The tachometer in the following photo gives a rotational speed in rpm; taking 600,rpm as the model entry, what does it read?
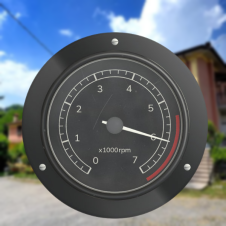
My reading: 6000,rpm
